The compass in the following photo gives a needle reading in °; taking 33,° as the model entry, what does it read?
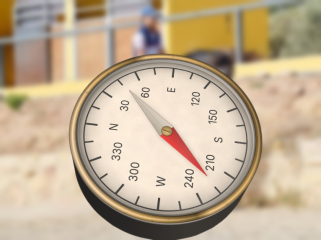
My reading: 225,°
